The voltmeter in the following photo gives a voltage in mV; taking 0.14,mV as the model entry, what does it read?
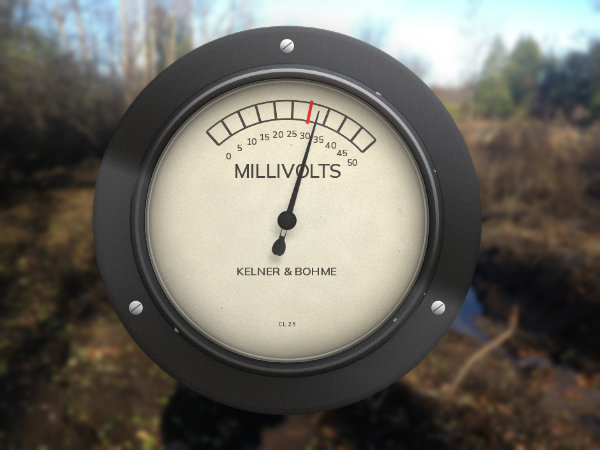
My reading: 32.5,mV
